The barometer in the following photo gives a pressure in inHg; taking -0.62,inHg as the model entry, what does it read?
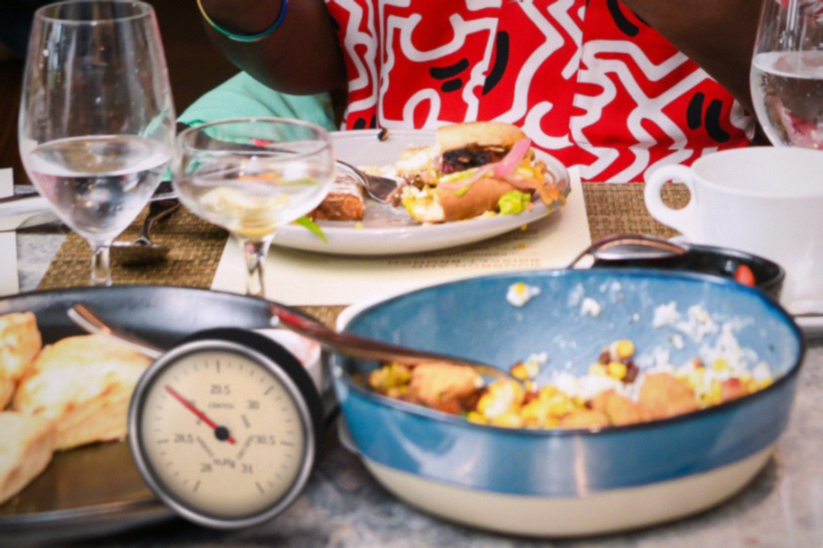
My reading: 29,inHg
